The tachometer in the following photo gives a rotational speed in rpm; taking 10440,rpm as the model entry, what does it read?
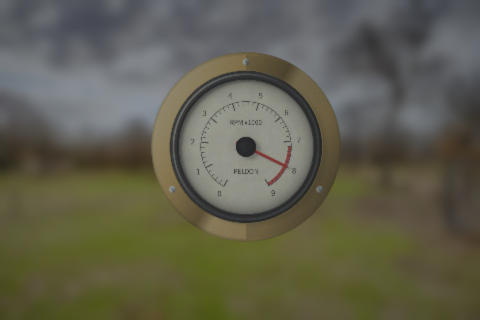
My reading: 8000,rpm
